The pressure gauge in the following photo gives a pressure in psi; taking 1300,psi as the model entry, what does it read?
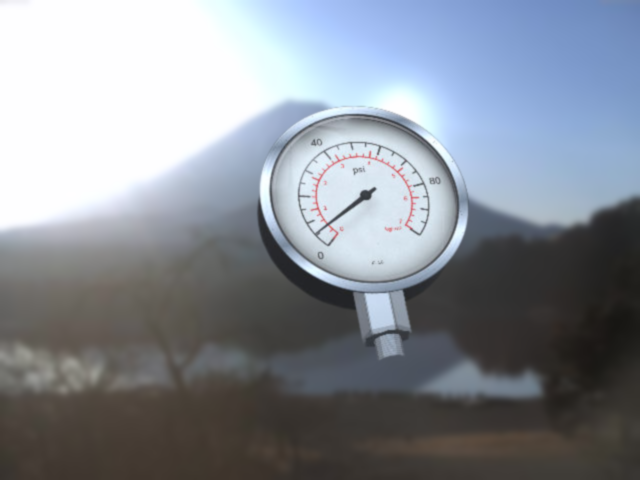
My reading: 5,psi
